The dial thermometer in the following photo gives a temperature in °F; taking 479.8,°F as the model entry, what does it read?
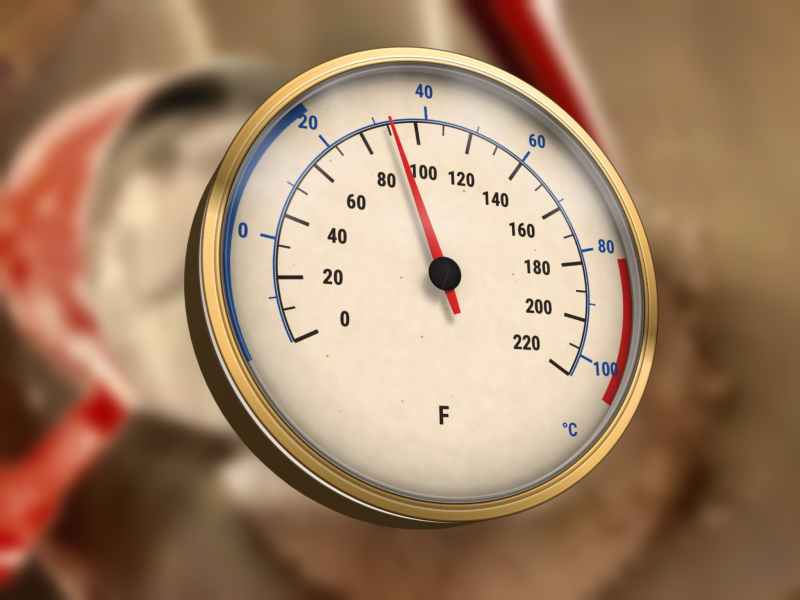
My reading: 90,°F
